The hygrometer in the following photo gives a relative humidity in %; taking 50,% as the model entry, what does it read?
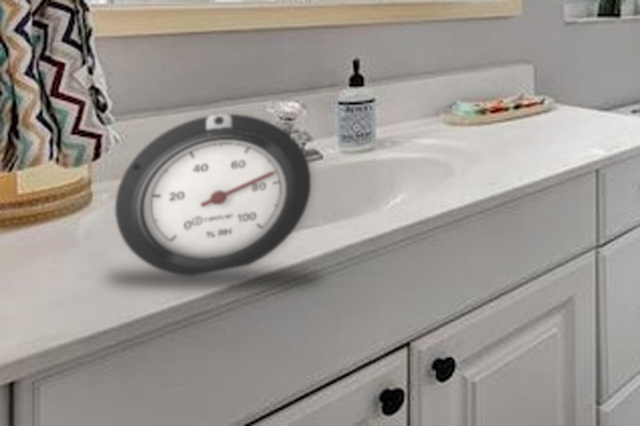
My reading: 75,%
